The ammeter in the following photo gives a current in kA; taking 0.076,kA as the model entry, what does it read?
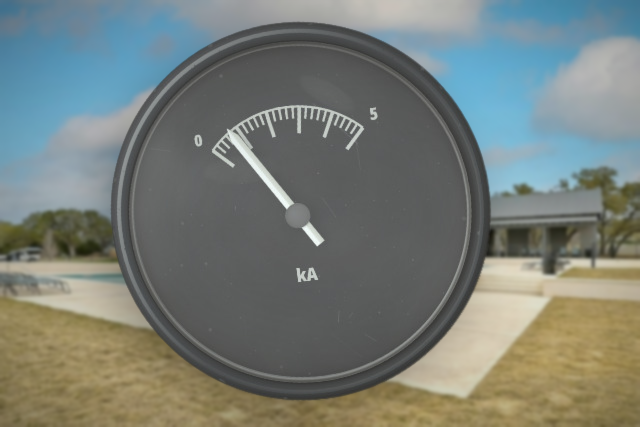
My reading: 0.8,kA
